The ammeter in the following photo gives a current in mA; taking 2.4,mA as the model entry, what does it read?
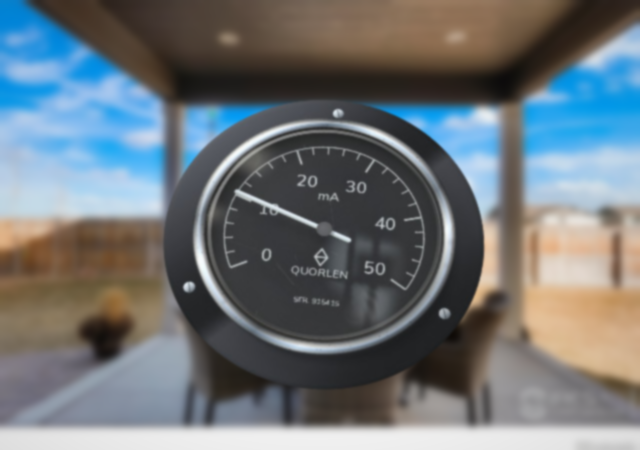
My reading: 10,mA
